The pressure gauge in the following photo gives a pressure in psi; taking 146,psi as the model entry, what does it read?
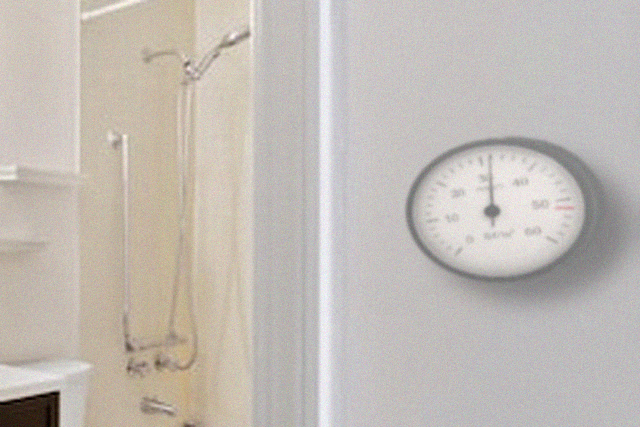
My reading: 32,psi
